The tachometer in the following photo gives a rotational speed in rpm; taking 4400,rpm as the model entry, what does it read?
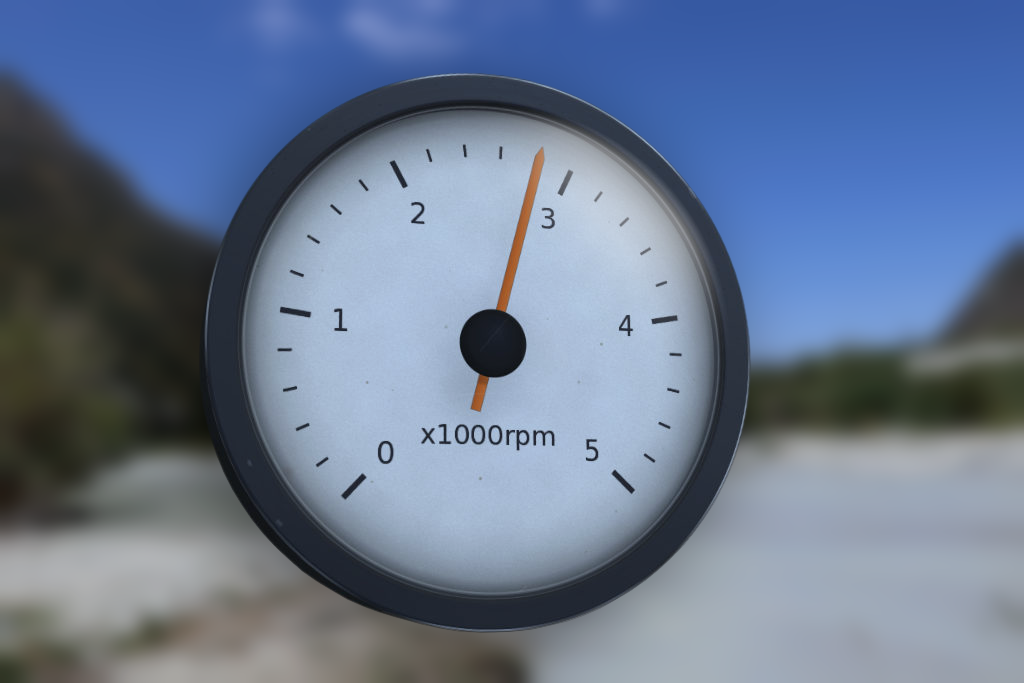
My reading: 2800,rpm
